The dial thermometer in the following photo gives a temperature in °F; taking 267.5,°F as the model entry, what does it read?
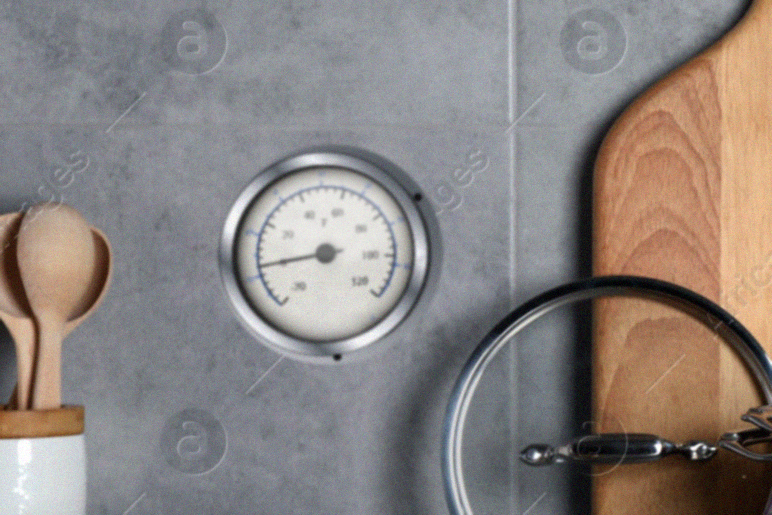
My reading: 0,°F
